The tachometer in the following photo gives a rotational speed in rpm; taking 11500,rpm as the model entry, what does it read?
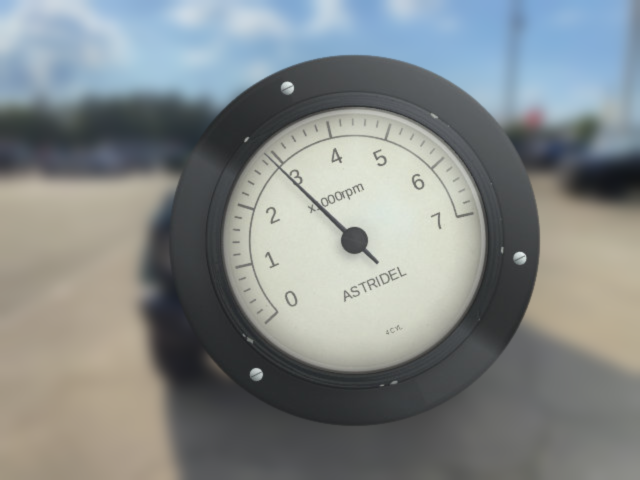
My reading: 2900,rpm
